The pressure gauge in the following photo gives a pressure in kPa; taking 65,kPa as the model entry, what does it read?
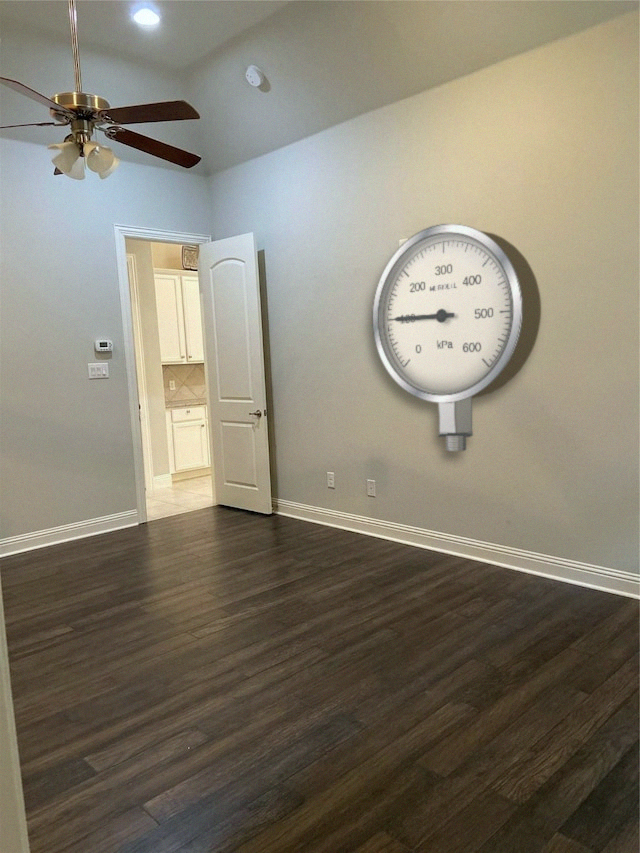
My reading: 100,kPa
